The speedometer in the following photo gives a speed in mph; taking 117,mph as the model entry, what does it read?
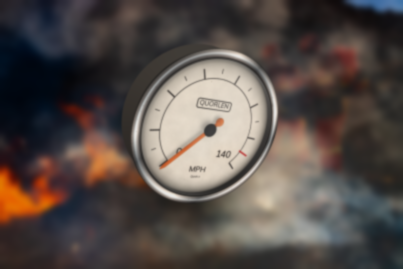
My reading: 0,mph
